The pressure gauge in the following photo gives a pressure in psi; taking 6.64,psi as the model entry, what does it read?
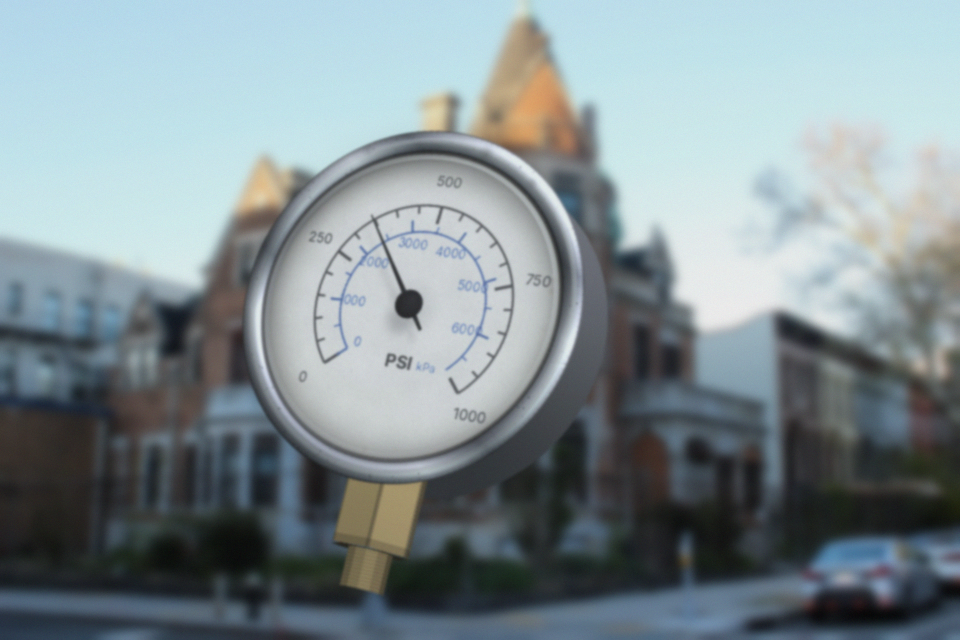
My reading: 350,psi
